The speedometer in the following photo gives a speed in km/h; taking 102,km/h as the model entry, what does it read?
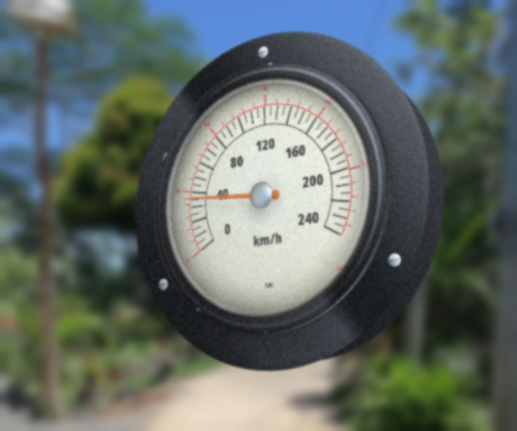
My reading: 35,km/h
